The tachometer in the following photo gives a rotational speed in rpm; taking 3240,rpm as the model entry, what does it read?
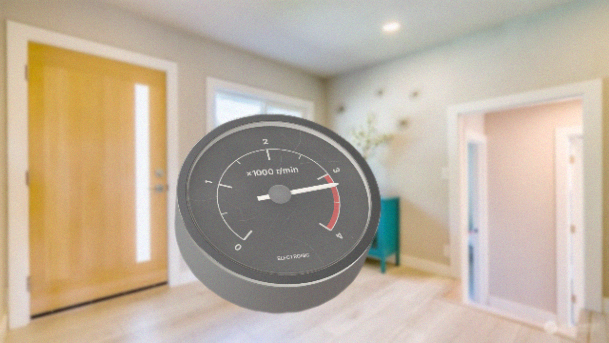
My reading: 3250,rpm
